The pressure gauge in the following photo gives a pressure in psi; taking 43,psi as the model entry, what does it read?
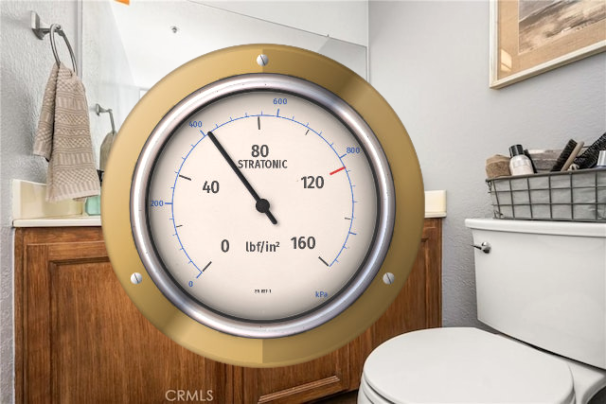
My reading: 60,psi
